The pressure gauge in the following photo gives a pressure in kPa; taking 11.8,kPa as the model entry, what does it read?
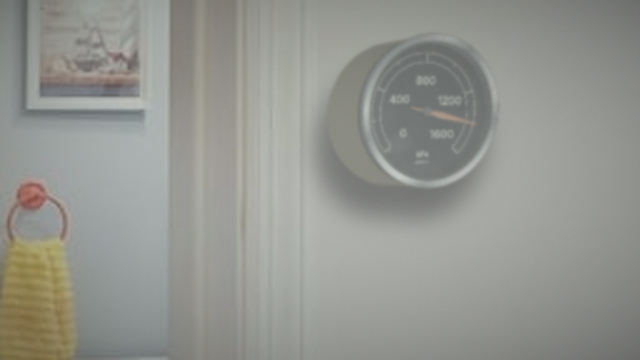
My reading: 1400,kPa
